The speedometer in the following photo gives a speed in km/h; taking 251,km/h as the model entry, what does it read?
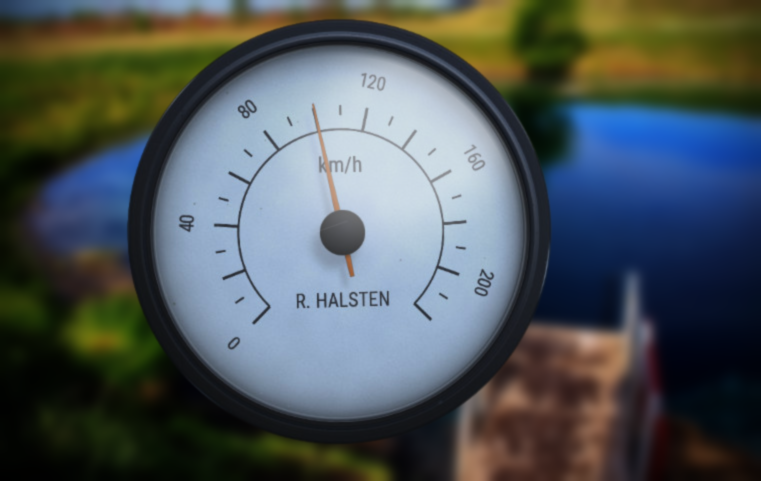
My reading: 100,km/h
